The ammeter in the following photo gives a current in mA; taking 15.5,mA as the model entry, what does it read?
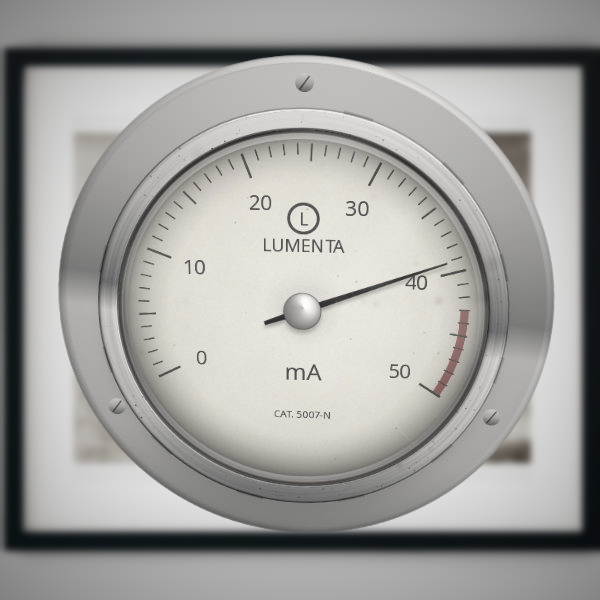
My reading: 39,mA
